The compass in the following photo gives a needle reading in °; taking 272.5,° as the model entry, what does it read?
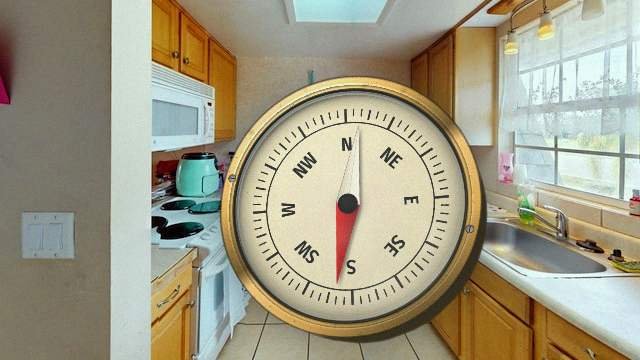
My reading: 190,°
